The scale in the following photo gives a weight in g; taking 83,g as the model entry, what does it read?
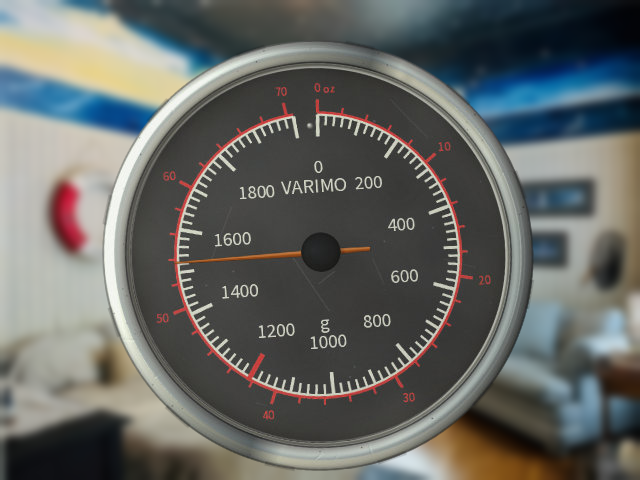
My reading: 1520,g
